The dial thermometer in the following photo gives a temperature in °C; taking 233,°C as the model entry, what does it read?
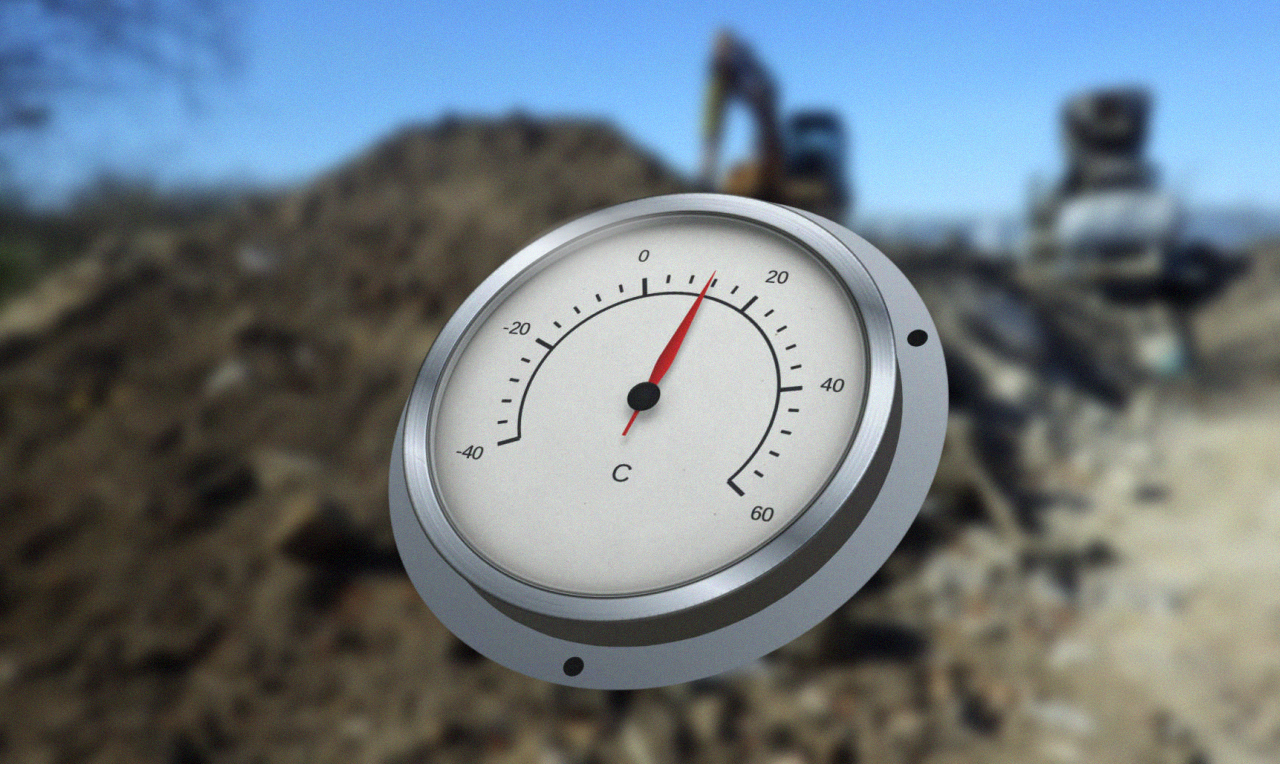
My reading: 12,°C
